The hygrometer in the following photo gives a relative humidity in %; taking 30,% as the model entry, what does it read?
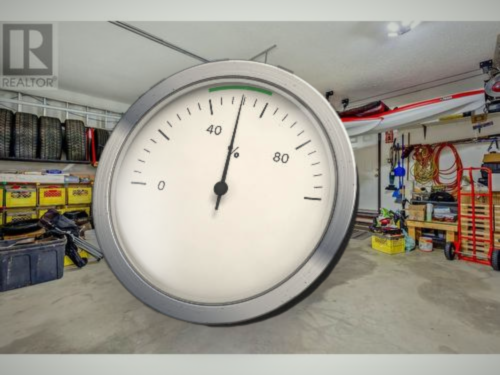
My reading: 52,%
